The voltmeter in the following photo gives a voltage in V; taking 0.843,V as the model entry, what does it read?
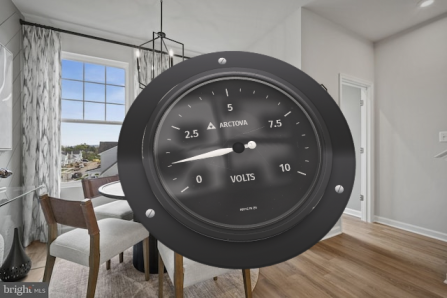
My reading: 1,V
